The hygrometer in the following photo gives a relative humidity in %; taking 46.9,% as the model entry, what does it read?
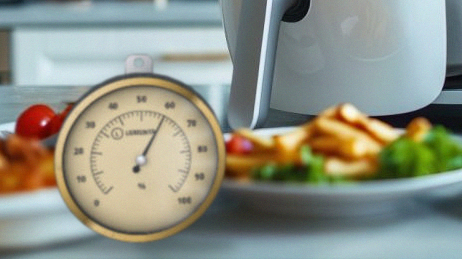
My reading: 60,%
